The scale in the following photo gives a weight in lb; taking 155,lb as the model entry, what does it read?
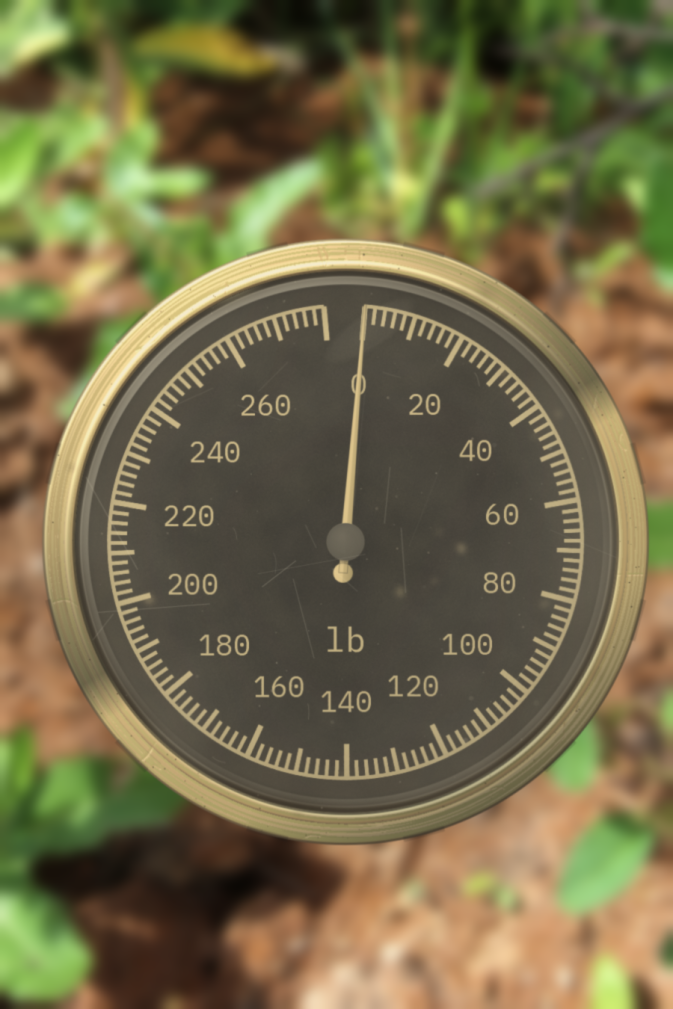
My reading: 0,lb
